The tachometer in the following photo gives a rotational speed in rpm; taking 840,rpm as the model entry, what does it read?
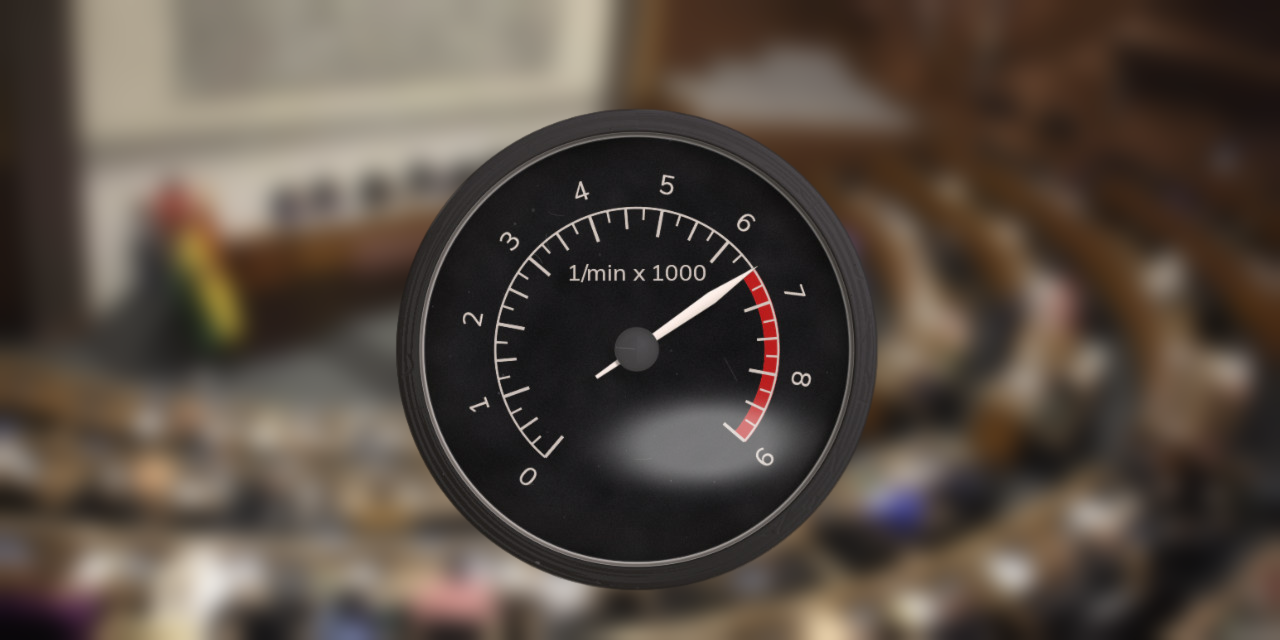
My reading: 6500,rpm
